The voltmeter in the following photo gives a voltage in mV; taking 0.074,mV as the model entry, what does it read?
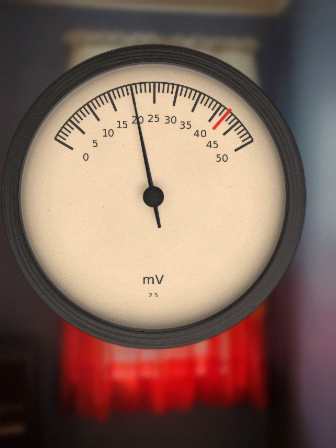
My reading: 20,mV
